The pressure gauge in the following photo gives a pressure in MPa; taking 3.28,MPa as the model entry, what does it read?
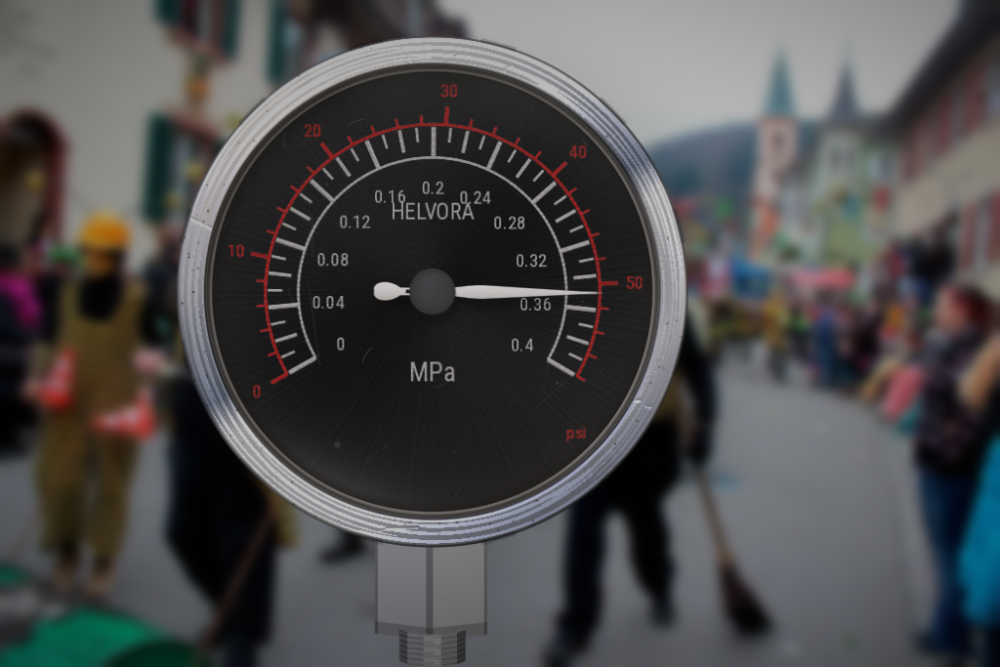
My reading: 0.35,MPa
